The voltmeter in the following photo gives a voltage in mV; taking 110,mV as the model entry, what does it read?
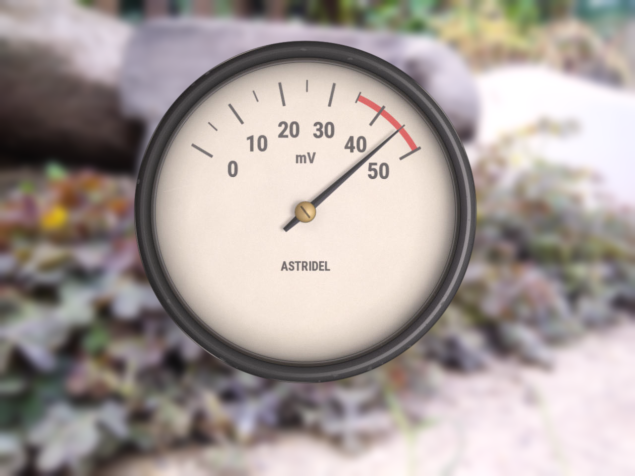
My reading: 45,mV
